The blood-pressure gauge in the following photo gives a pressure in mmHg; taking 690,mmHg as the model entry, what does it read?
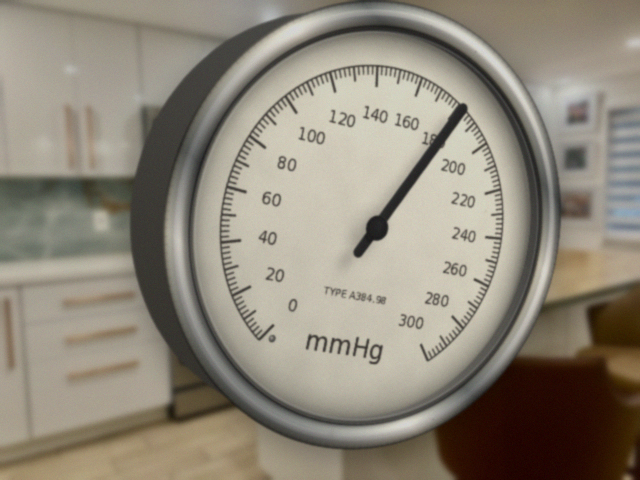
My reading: 180,mmHg
